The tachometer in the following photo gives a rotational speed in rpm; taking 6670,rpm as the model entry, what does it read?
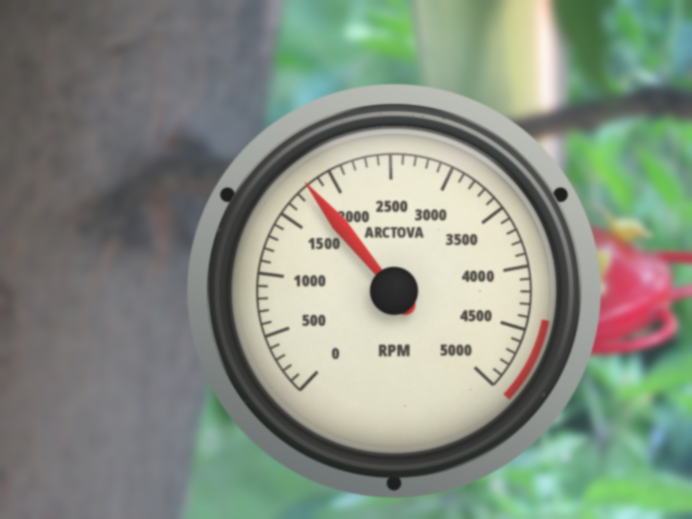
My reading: 1800,rpm
